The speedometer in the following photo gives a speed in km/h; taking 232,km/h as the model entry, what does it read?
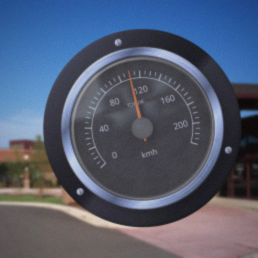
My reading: 110,km/h
